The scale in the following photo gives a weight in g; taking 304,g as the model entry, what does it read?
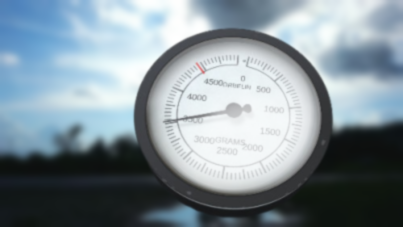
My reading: 3500,g
